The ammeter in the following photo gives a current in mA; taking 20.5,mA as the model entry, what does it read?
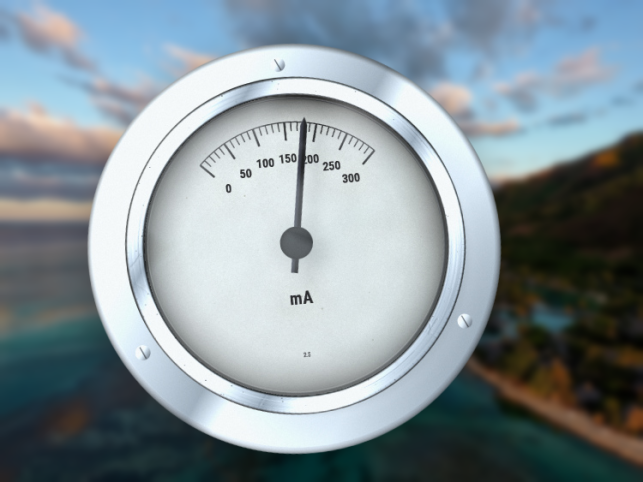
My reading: 180,mA
